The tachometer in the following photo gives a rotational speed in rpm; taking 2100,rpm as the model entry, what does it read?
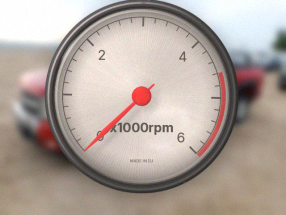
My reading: 0,rpm
